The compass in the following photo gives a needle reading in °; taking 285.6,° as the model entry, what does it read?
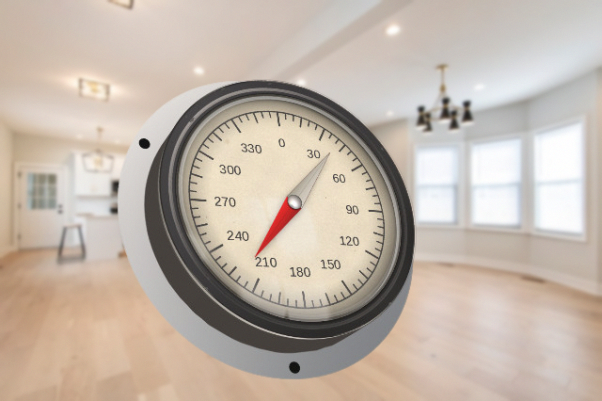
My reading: 220,°
